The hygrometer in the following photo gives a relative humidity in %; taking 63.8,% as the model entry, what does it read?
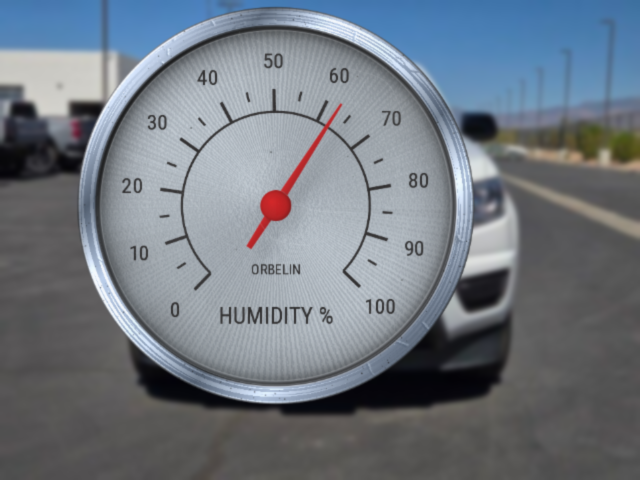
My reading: 62.5,%
